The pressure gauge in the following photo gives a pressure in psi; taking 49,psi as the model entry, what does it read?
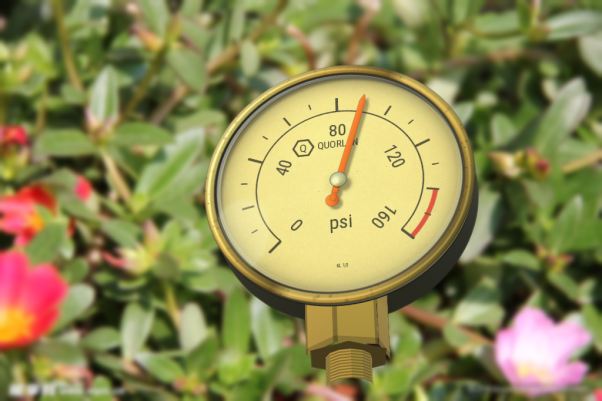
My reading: 90,psi
